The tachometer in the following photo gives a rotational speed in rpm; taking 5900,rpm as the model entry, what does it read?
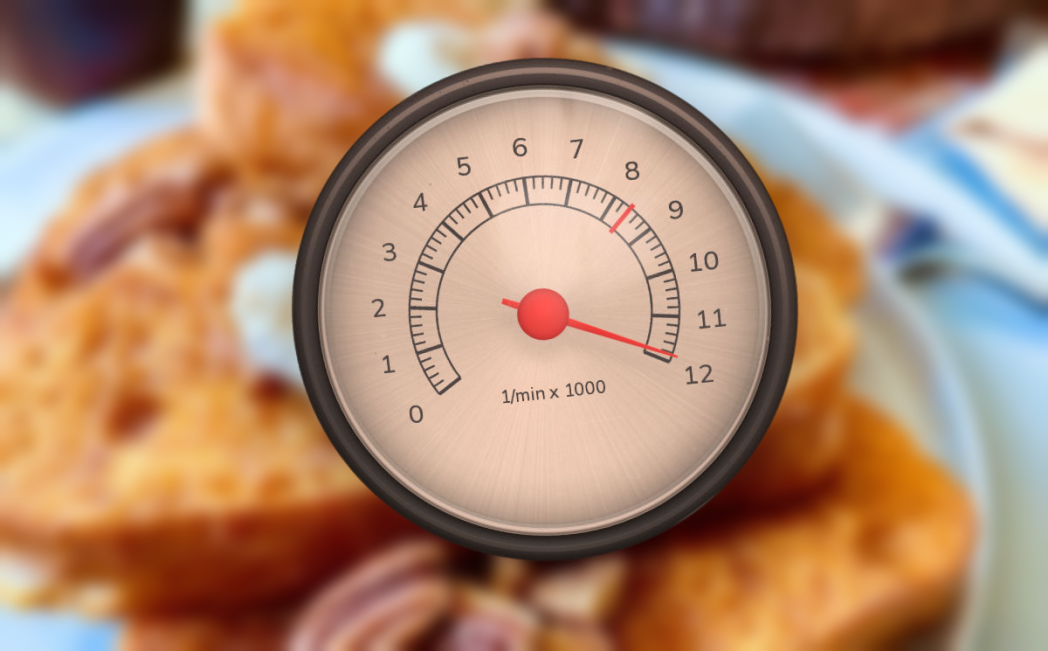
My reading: 11800,rpm
